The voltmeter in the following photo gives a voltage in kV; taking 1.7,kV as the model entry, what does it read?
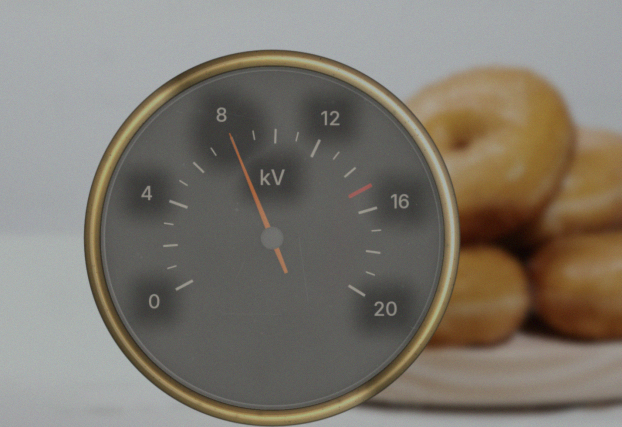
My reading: 8,kV
